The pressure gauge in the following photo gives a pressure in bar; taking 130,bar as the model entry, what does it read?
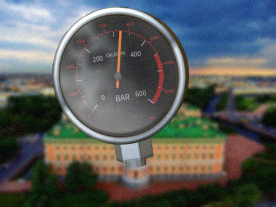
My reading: 325,bar
